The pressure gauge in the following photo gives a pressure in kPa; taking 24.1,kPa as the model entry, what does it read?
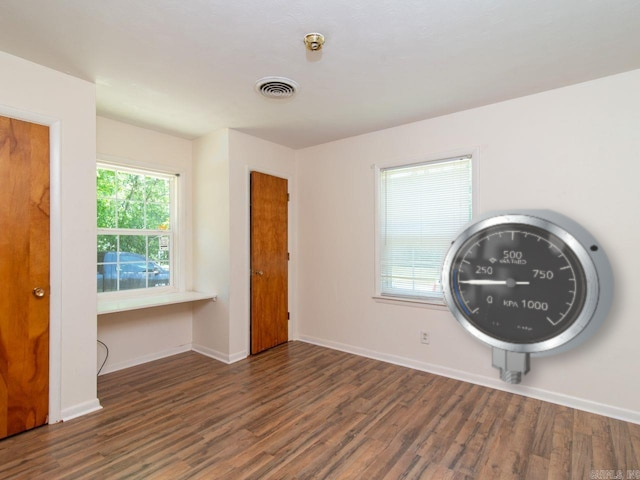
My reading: 150,kPa
